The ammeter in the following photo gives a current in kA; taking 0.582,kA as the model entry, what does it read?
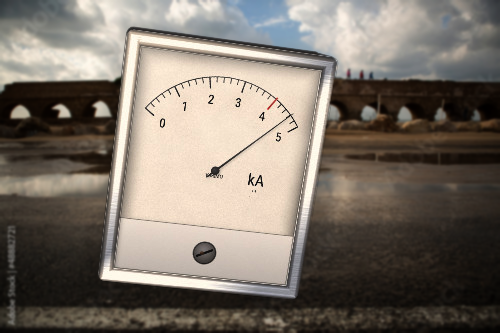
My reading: 4.6,kA
